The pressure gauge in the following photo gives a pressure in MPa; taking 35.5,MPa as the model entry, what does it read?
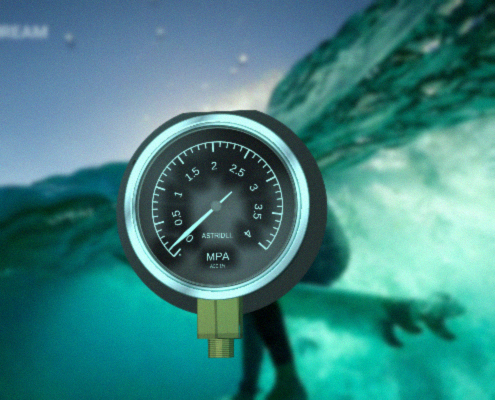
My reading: 0.1,MPa
